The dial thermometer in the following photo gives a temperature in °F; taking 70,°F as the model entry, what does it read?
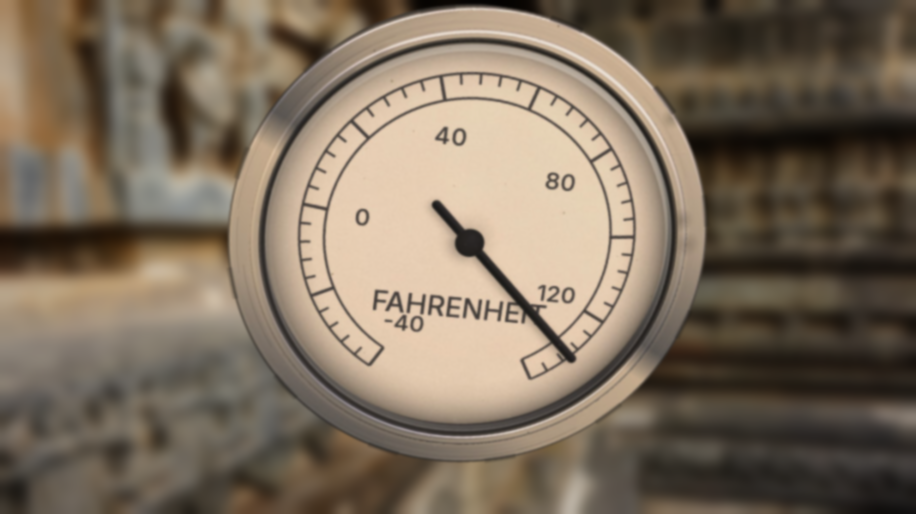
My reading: 130,°F
